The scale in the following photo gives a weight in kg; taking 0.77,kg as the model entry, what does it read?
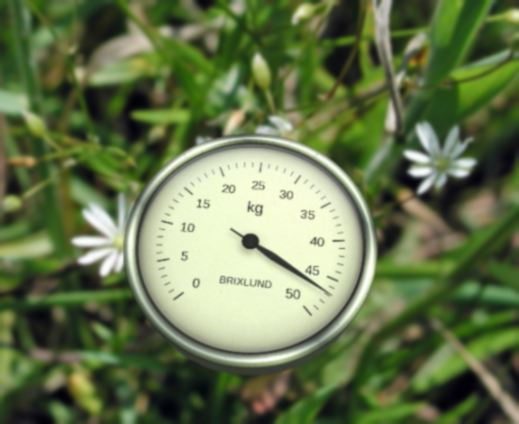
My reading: 47,kg
